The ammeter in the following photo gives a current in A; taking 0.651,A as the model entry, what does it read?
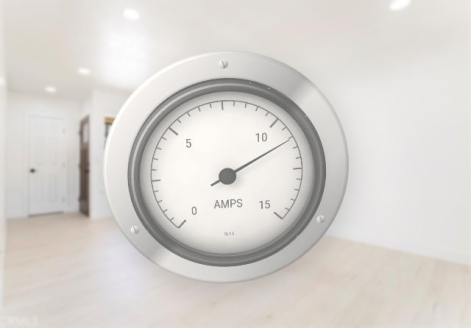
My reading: 11,A
